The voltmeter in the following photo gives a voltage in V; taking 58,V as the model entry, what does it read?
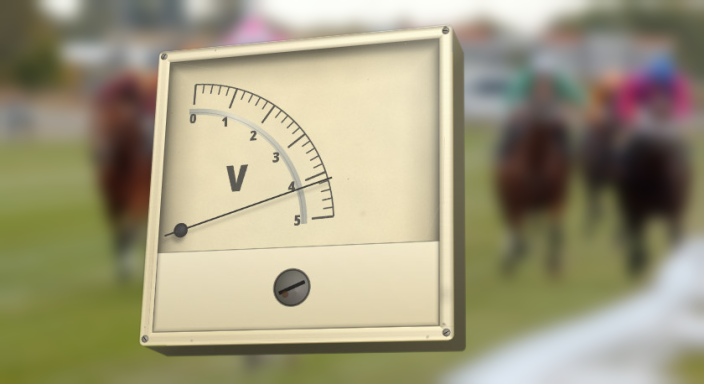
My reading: 4.2,V
